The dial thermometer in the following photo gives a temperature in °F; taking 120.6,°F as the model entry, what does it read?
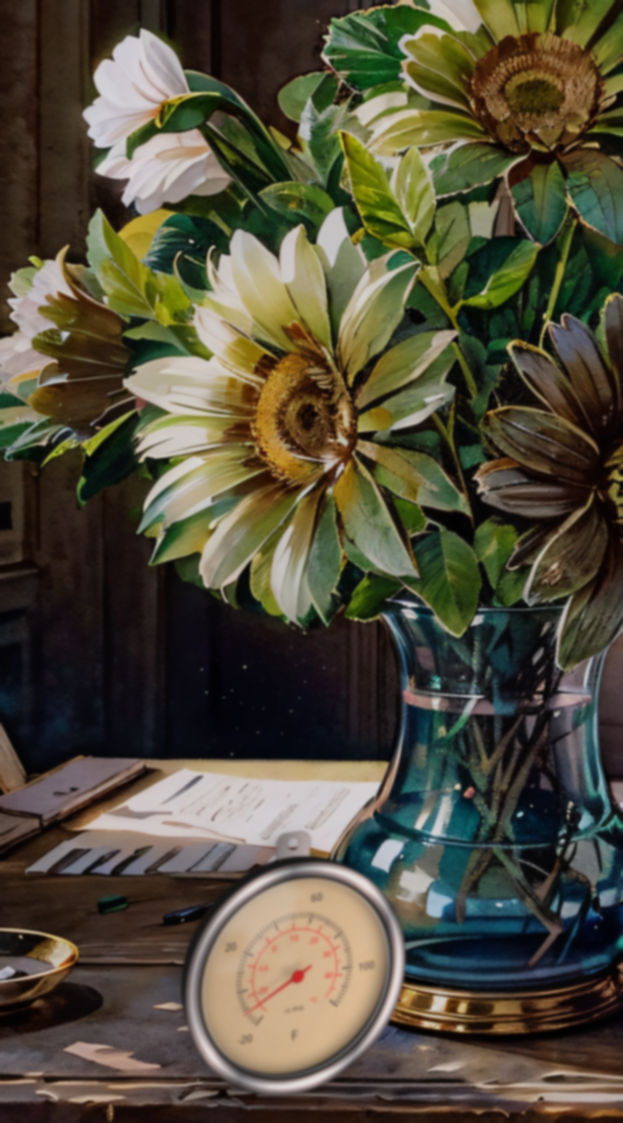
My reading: -10,°F
